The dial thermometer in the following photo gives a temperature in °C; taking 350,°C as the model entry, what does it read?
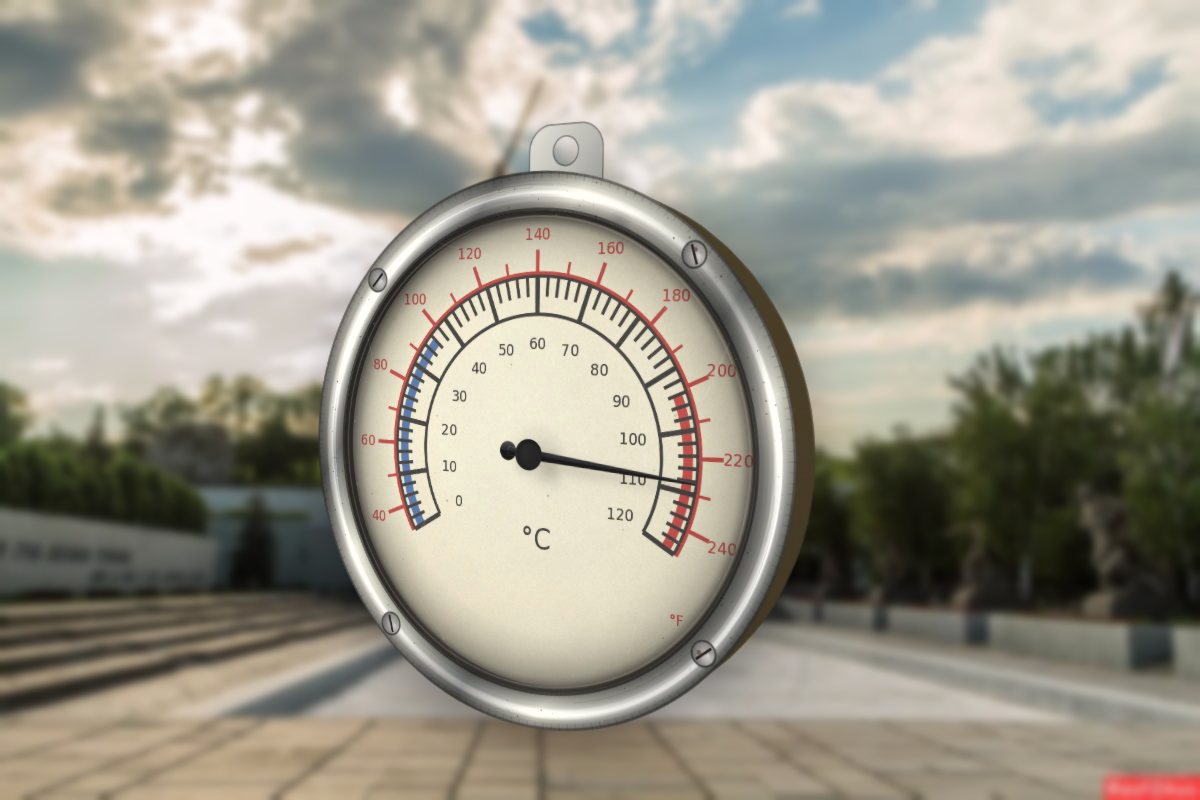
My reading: 108,°C
